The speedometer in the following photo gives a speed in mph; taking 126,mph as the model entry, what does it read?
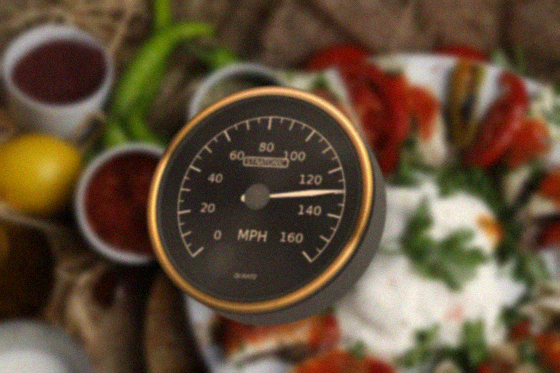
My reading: 130,mph
